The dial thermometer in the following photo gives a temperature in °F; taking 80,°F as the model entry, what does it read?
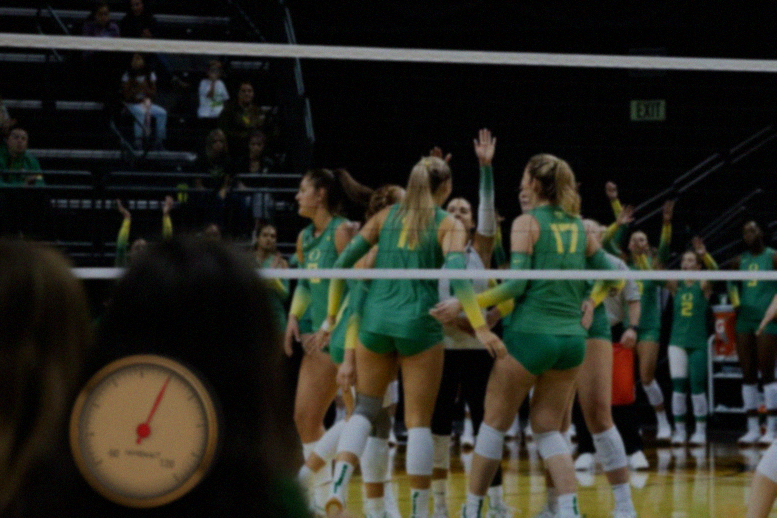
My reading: 40,°F
